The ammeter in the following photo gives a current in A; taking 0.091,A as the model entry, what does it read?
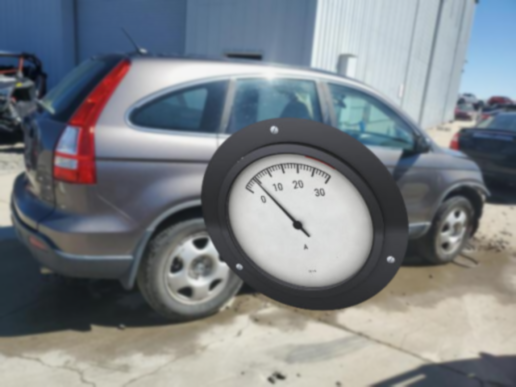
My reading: 5,A
